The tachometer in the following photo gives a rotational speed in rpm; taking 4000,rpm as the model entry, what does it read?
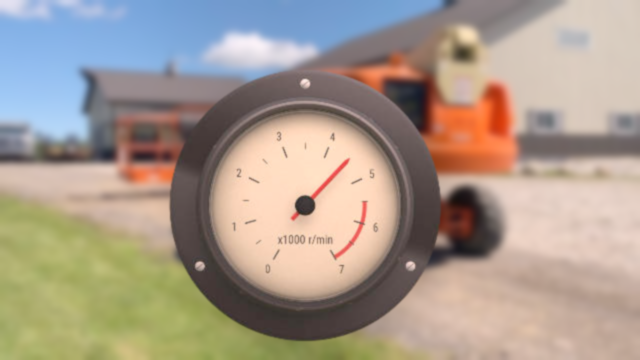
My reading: 4500,rpm
